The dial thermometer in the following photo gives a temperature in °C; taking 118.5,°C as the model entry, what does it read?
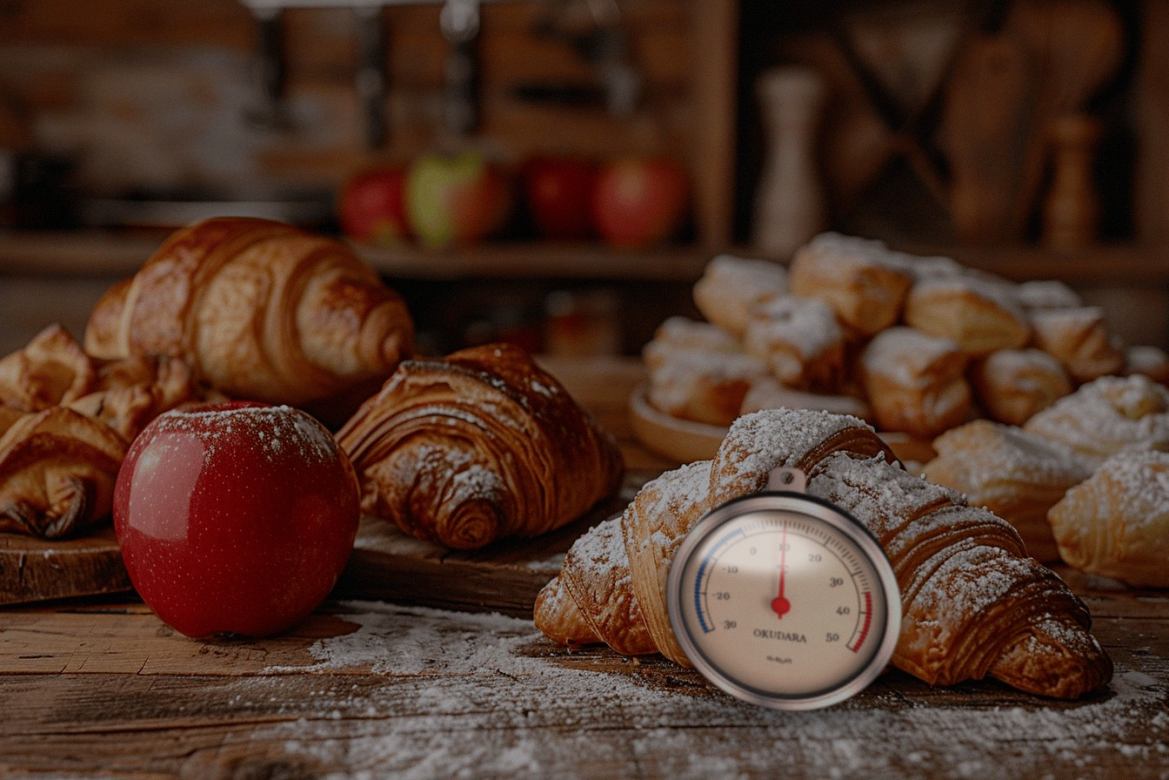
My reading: 10,°C
